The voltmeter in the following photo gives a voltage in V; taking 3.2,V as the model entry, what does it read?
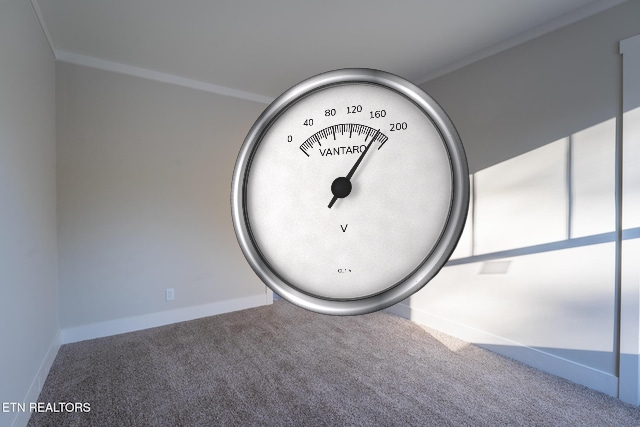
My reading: 180,V
